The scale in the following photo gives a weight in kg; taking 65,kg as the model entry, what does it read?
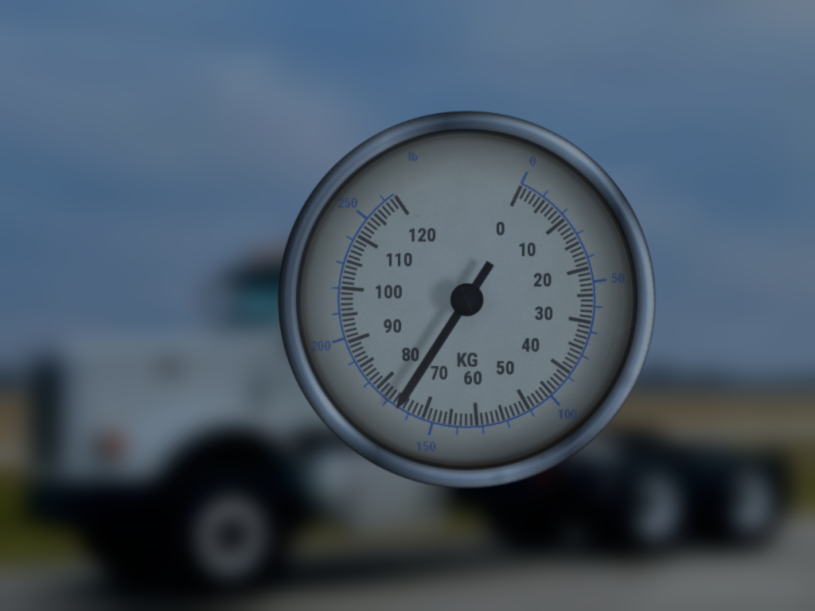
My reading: 75,kg
